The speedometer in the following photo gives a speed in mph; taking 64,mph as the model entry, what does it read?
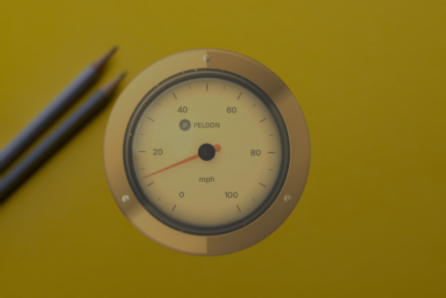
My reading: 12.5,mph
